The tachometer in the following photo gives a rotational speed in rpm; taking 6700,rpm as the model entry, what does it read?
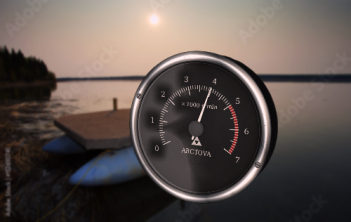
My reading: 4000,rpm
